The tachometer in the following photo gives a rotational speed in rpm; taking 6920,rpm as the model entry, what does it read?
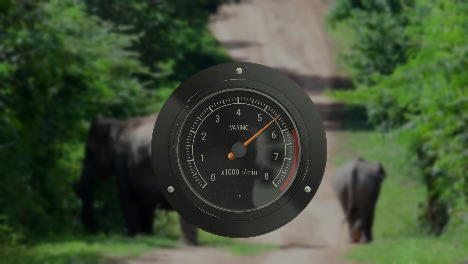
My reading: 5500,rpm
